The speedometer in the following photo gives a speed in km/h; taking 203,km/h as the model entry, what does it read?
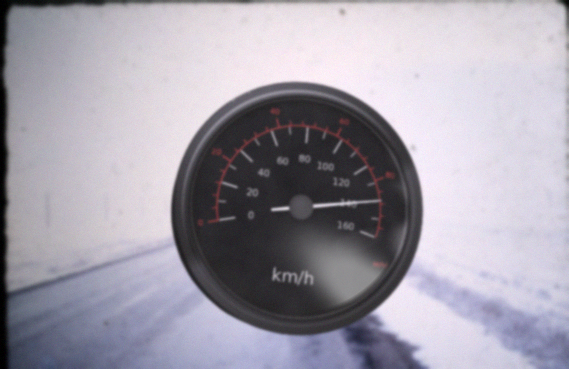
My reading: 140,km/h
